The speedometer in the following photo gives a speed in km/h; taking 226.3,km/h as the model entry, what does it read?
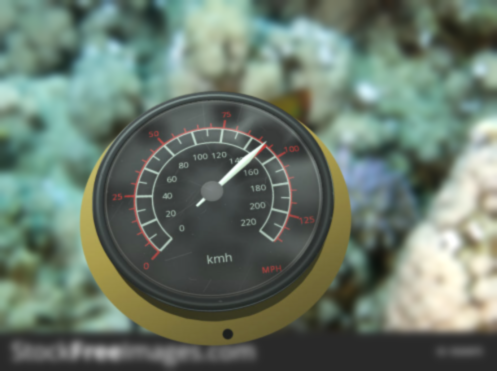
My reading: 150,km/h
